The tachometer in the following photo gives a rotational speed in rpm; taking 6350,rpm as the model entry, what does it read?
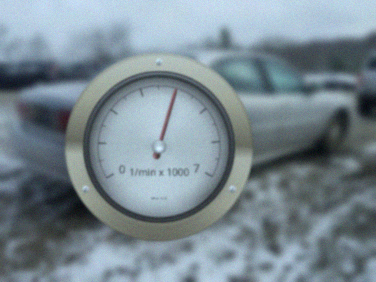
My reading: 4000,rpm
